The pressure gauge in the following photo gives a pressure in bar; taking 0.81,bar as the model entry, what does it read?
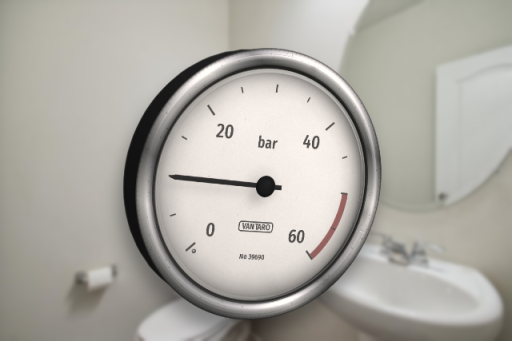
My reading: 10,bar
